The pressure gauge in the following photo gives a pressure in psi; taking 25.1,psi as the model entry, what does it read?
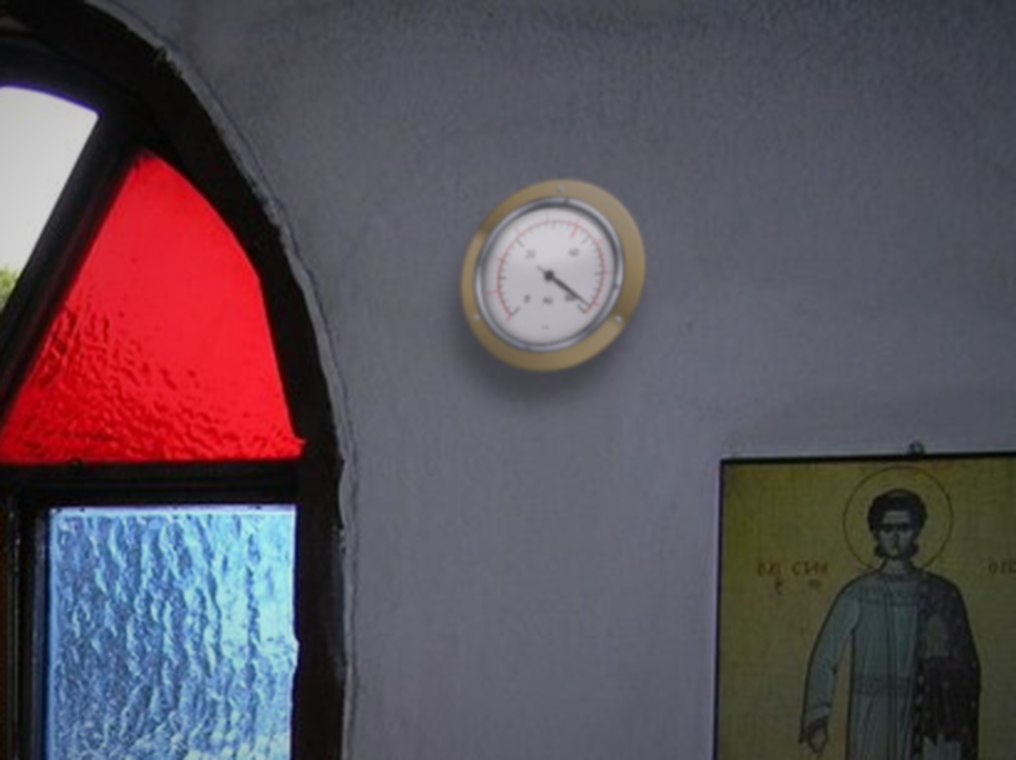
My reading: 58,psi
